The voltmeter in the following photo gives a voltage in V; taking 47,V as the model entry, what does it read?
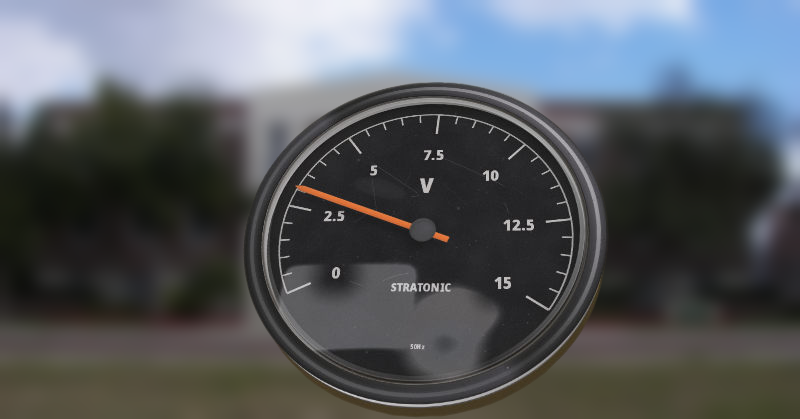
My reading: 3,V
